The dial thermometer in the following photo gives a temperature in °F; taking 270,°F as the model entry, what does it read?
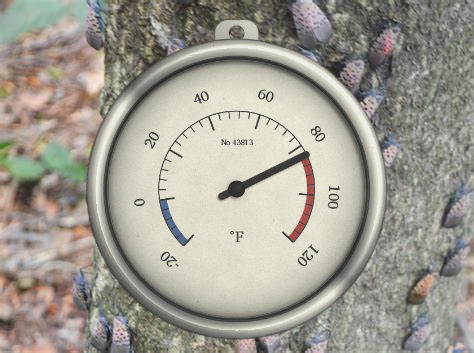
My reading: 84,°F
